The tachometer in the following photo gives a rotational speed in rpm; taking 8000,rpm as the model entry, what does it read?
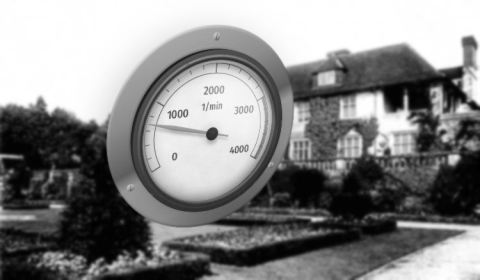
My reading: 700,rpm
